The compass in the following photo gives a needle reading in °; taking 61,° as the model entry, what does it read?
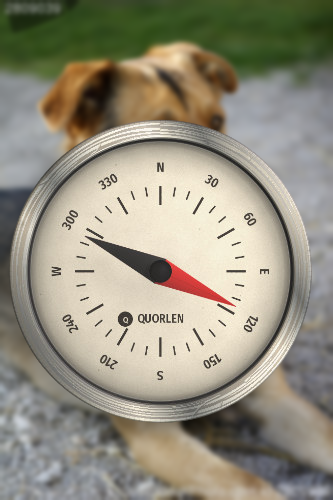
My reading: 115,°
